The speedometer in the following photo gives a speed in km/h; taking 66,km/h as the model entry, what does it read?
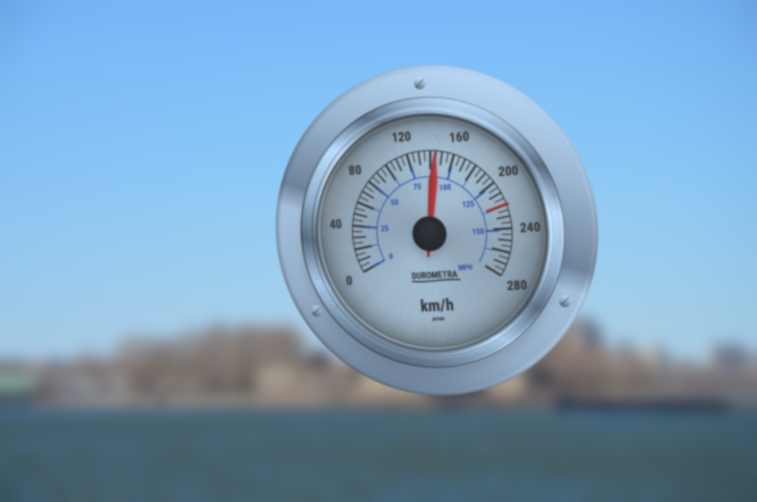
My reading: 145,km/h
